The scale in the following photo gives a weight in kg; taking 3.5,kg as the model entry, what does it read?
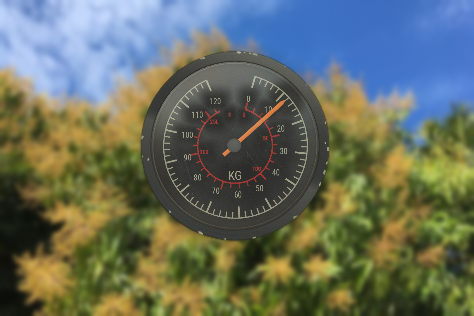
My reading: 12,kg
